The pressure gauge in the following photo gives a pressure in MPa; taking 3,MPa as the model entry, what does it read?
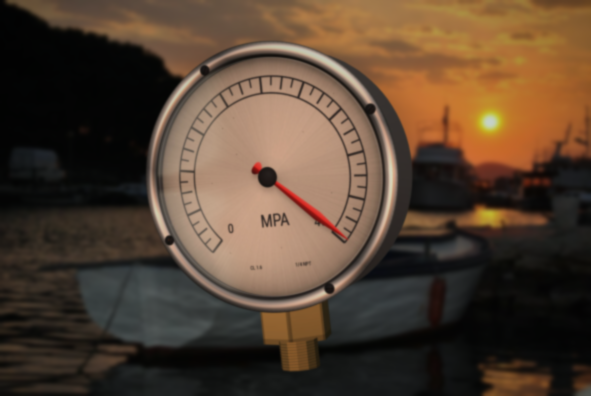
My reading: 39.5,MPa
